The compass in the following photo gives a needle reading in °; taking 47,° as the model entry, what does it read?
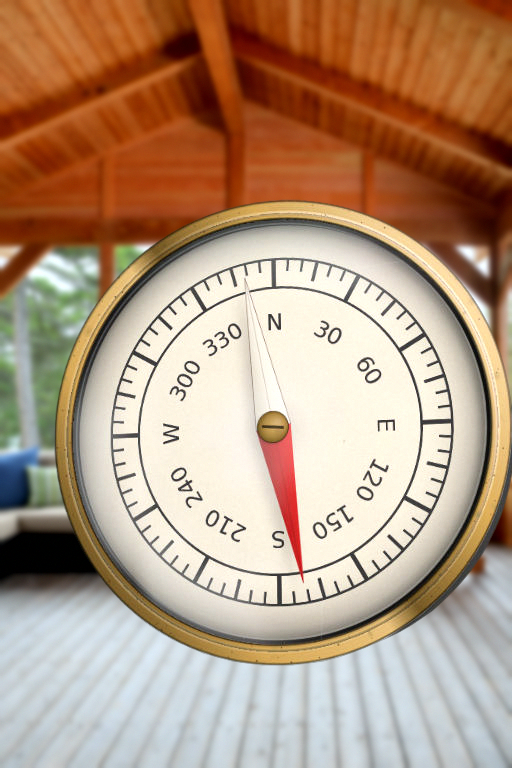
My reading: 170,°
